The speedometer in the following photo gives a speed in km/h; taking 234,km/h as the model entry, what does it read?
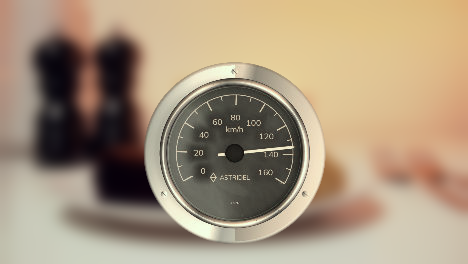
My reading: 135,km/h
